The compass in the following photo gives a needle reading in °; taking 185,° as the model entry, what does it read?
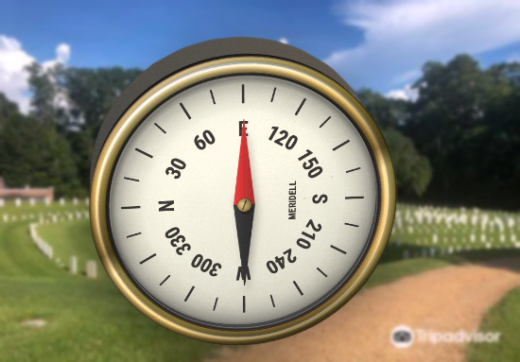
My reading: 90,°
